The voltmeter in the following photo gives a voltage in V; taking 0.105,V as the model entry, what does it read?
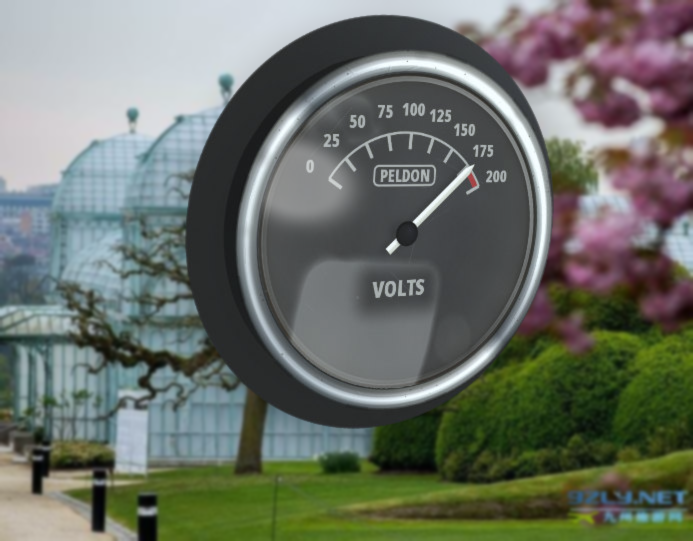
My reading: 175,V
